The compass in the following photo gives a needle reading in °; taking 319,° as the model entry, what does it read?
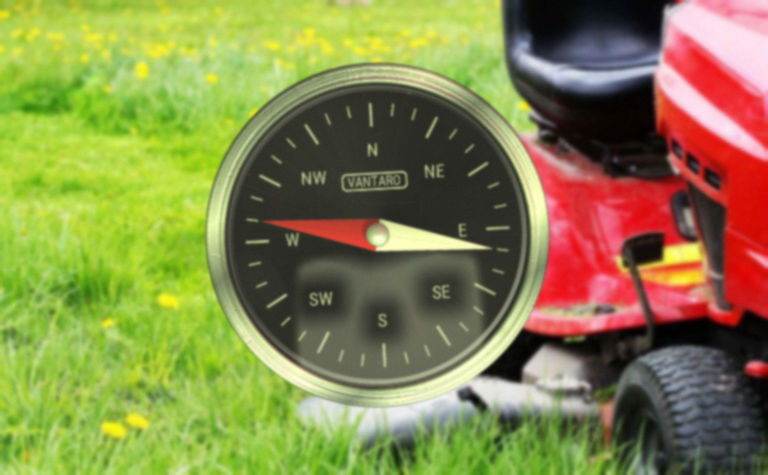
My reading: 280,°
